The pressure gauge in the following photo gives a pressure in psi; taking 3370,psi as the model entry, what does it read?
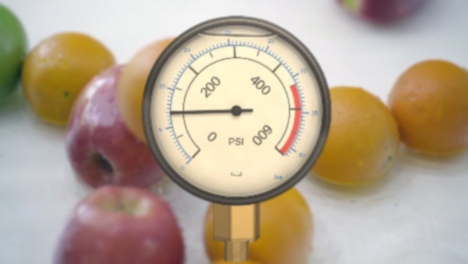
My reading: 100,psi
